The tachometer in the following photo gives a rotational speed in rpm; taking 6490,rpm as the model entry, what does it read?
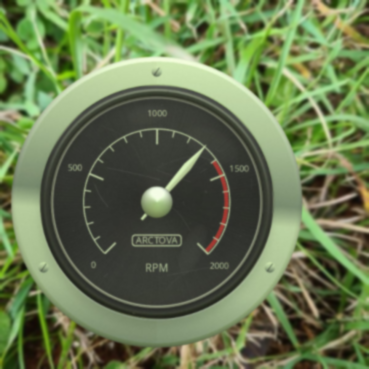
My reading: 1300,rpm
